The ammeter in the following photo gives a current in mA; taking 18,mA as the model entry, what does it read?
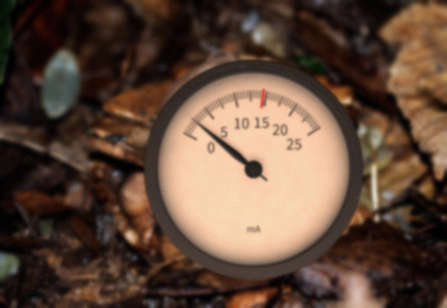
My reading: 2.5,mA
